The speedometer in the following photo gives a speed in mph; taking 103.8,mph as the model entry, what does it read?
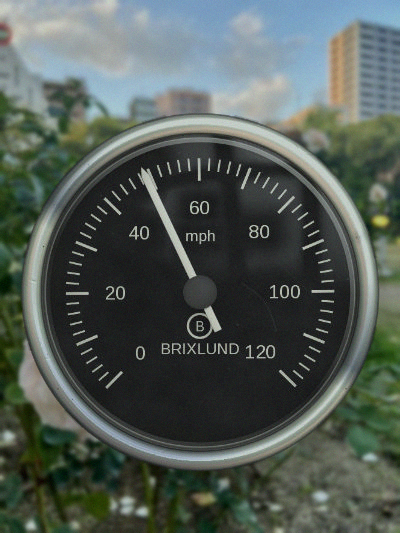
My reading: 49,mph
